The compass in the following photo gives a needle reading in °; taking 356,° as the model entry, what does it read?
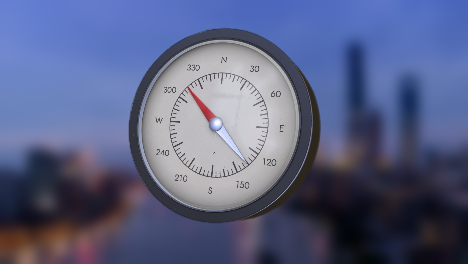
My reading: 315,°
